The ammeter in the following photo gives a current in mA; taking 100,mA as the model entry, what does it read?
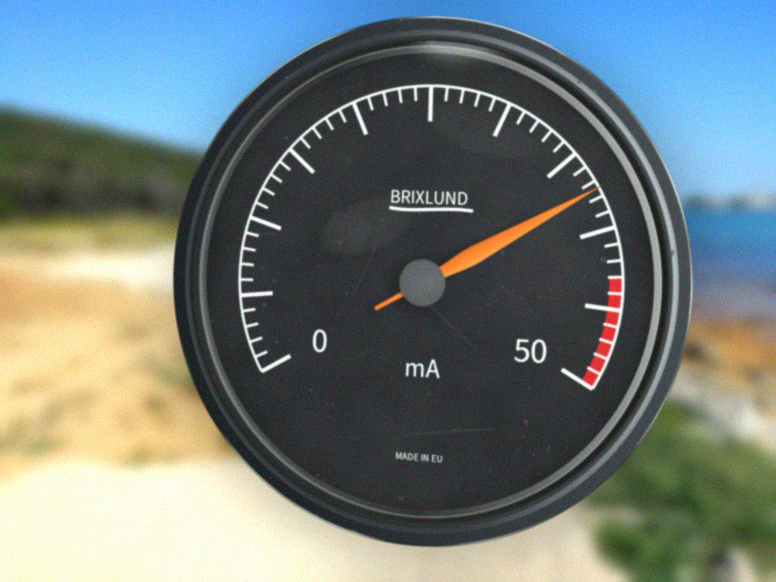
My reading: 37.5,mA
